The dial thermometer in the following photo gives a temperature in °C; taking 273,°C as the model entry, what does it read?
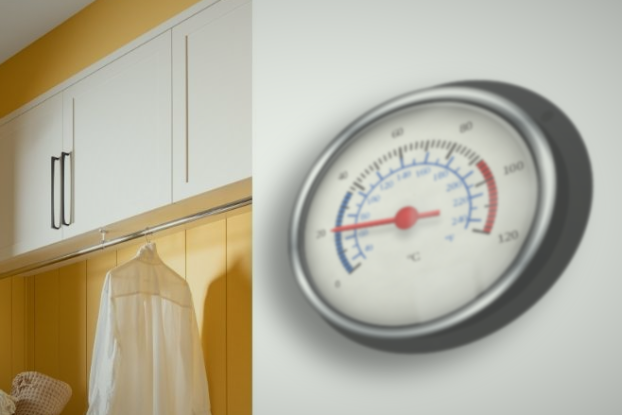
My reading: 20,°C
